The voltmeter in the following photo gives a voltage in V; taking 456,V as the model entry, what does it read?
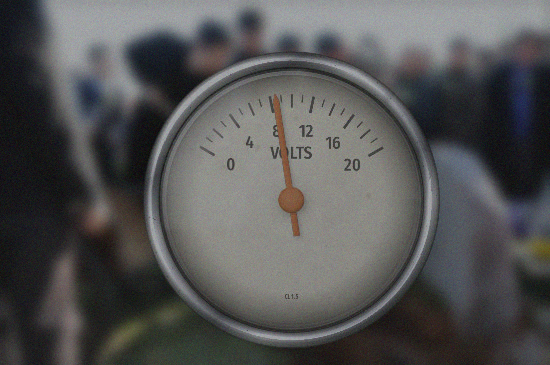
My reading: 8.5,V
